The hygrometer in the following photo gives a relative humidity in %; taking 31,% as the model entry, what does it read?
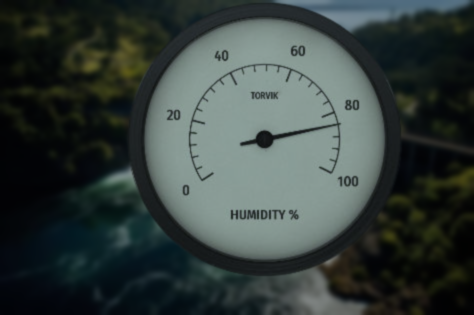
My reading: 84,%
